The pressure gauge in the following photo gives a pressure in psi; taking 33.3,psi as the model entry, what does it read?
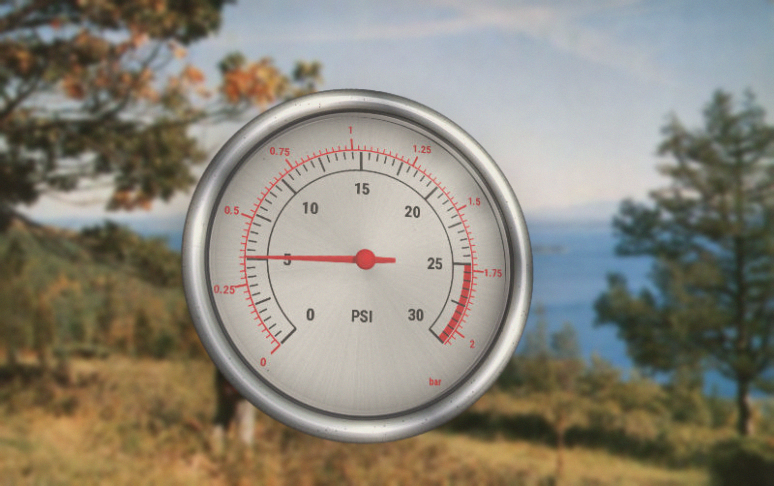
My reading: 5,psi
